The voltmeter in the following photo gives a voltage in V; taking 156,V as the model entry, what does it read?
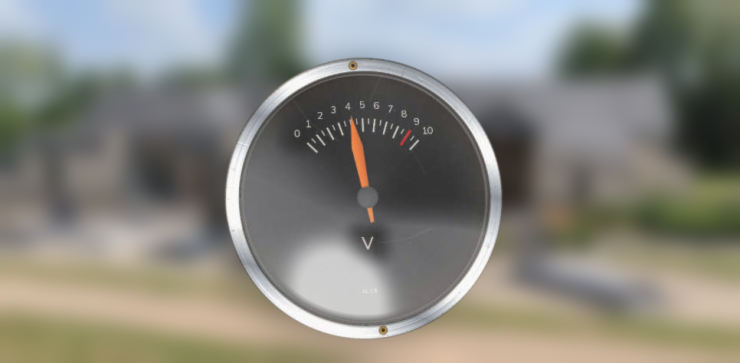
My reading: 4,V
